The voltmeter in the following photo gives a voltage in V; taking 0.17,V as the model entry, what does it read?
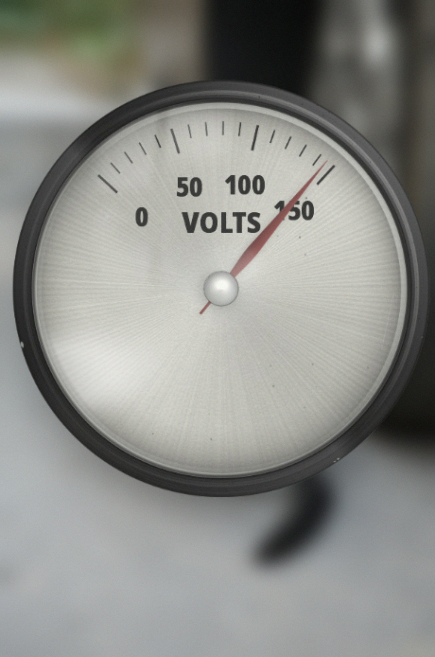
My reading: 145,V
